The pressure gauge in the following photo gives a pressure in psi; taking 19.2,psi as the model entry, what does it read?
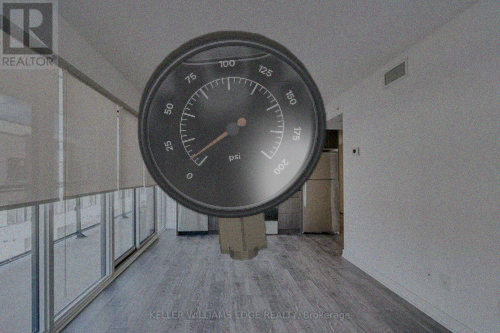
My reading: 10,psi
